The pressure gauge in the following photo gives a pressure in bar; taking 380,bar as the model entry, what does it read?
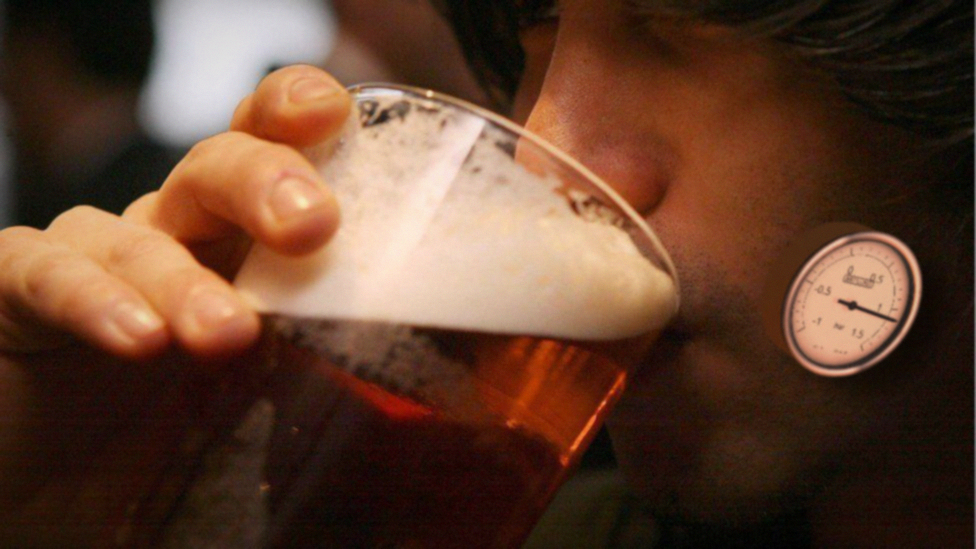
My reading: 1.1,bar
